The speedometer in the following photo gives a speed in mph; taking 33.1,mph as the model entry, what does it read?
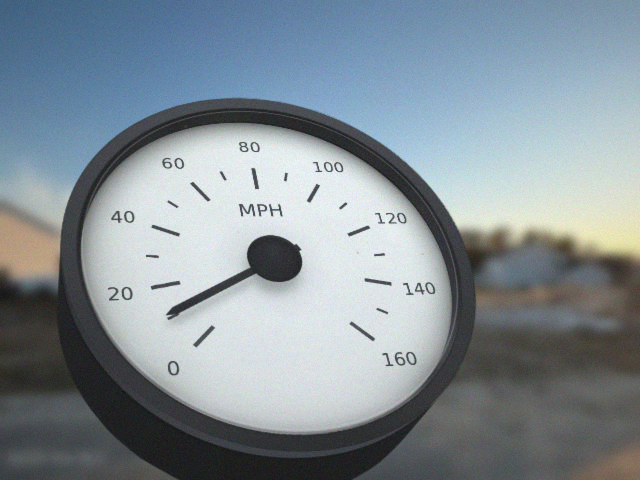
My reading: 10,mph
